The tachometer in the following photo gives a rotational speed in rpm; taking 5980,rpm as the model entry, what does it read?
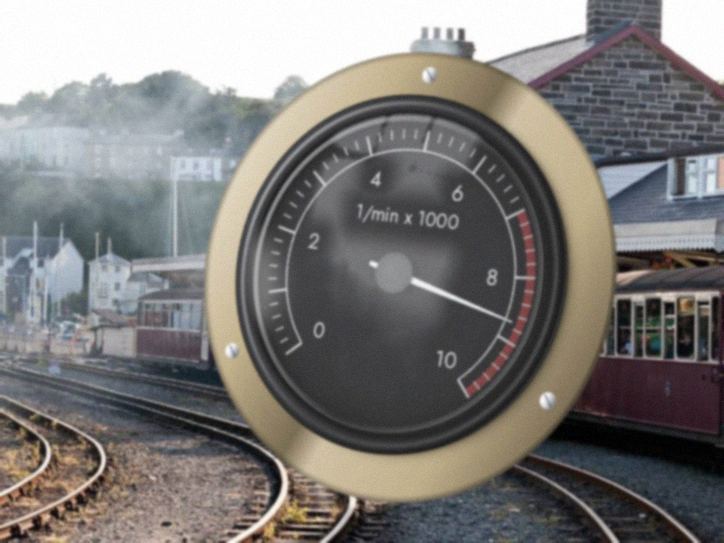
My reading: 8700,rpm
